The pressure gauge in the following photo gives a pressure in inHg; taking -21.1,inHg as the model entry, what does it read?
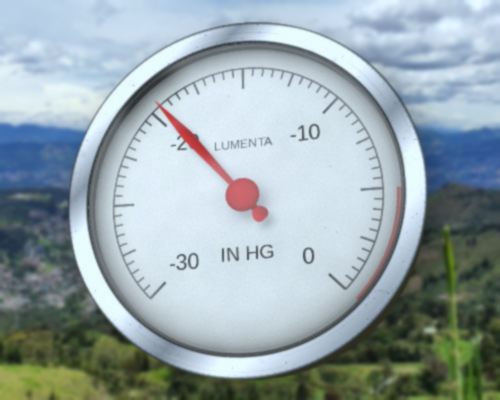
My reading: -19.5,inHg
